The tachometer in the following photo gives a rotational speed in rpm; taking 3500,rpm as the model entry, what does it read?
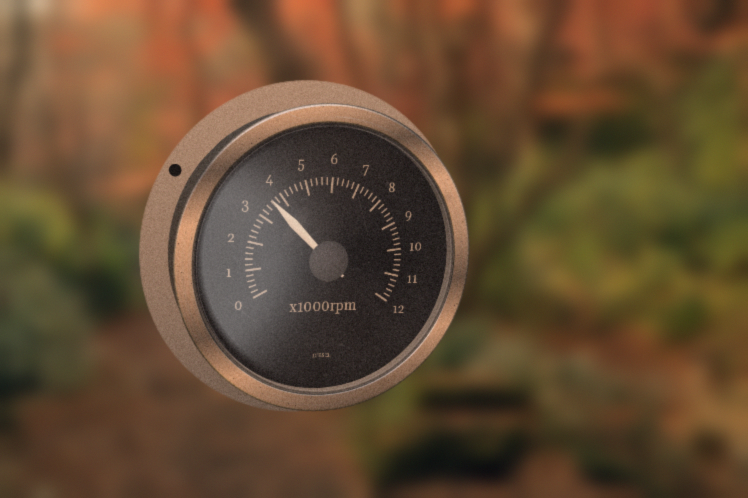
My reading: 3600,rpm
